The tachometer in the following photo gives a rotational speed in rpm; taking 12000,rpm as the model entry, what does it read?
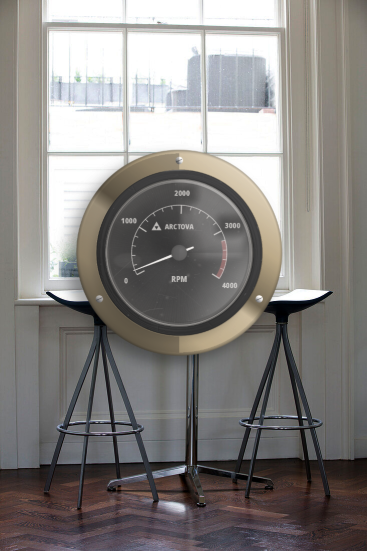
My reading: 100,rpm
